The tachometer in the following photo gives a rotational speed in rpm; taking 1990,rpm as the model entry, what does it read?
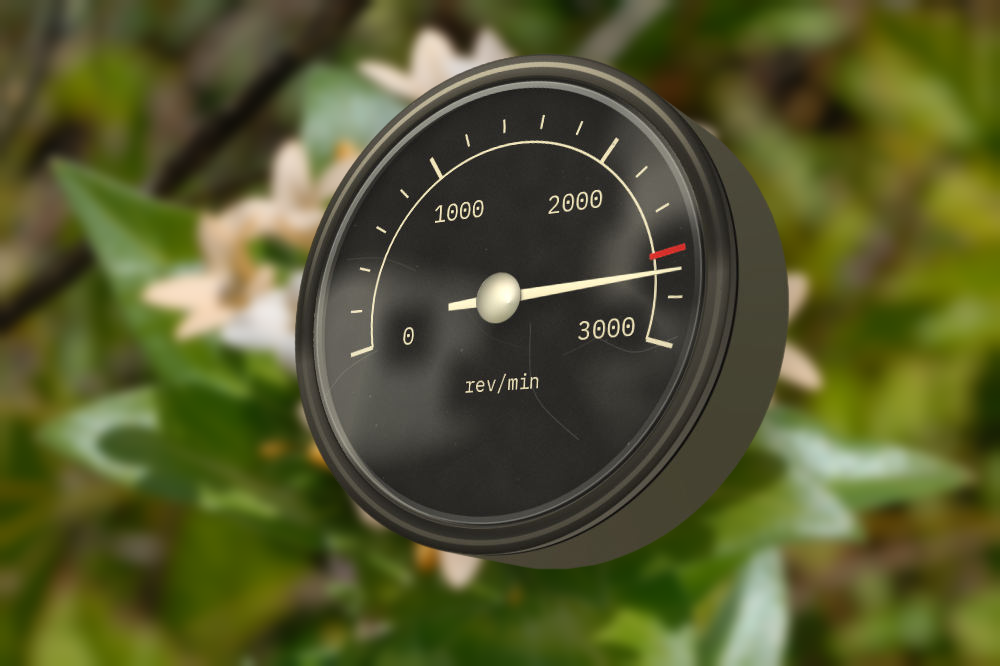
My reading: 2700,rpm
